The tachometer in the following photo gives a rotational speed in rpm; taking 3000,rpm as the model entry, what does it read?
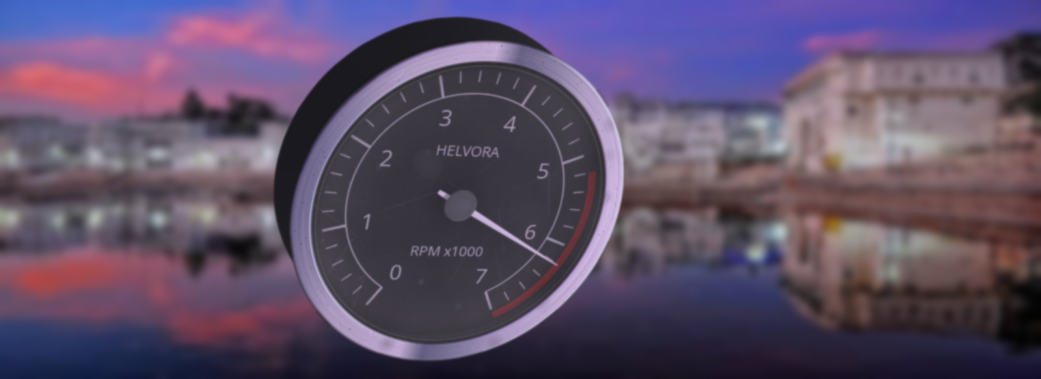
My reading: 6200,rpm
